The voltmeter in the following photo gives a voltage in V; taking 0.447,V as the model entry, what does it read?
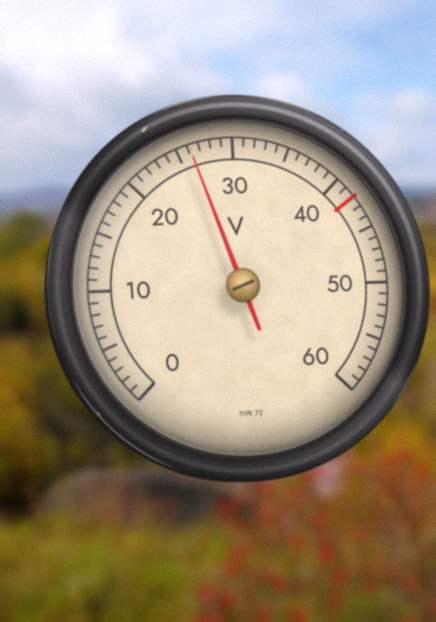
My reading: 26,V
